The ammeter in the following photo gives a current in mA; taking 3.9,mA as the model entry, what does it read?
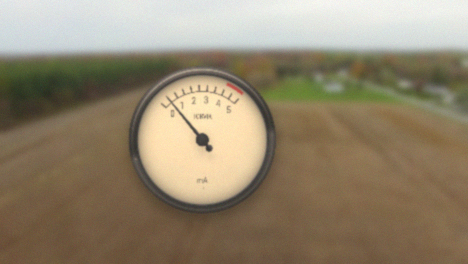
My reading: 0.5,mA
